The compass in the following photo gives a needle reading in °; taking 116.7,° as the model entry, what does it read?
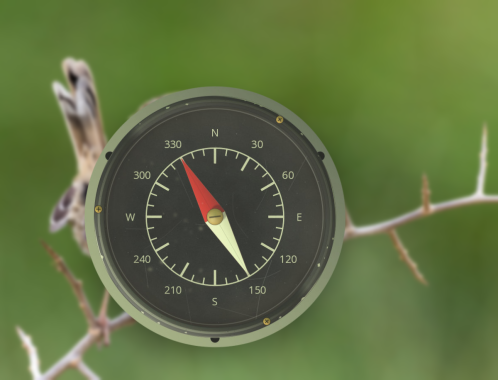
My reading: 330,°
